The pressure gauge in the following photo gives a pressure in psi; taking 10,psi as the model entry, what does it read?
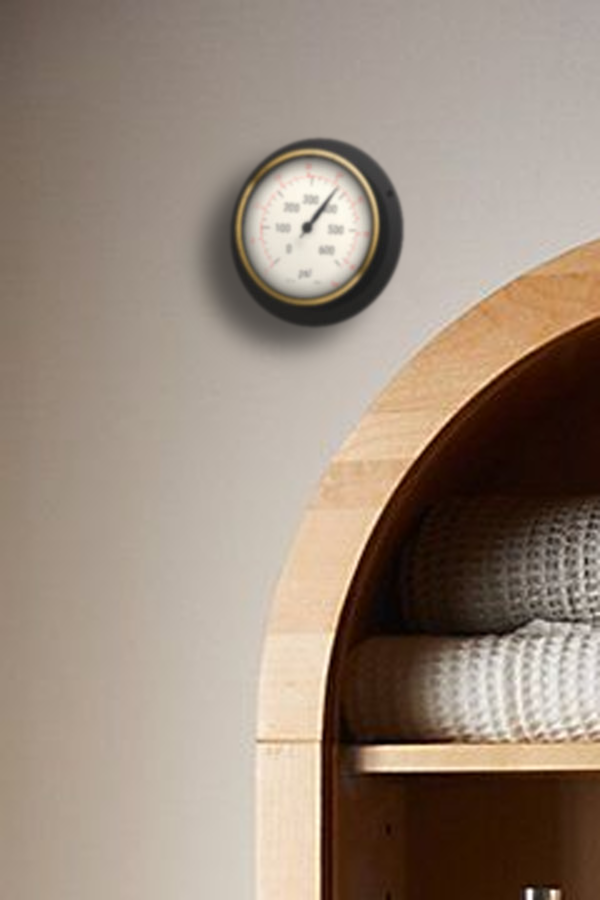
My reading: 380,psi
